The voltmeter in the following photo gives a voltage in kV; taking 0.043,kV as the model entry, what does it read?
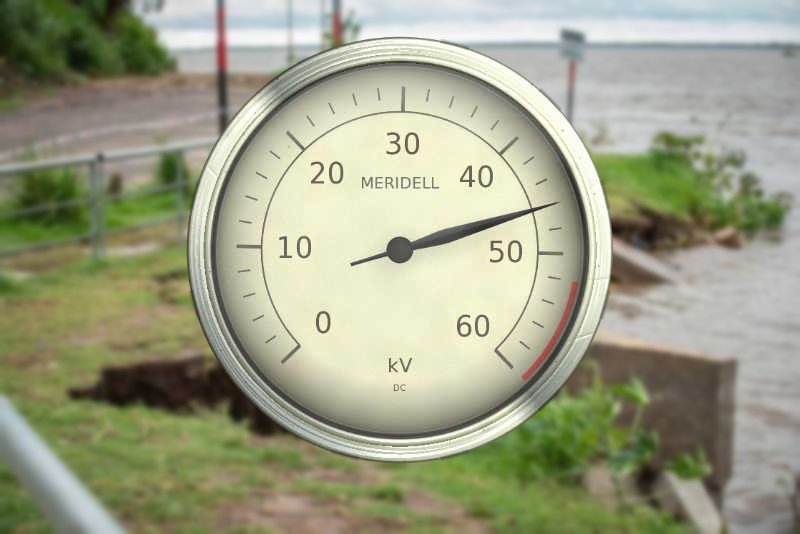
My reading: 46,kV
